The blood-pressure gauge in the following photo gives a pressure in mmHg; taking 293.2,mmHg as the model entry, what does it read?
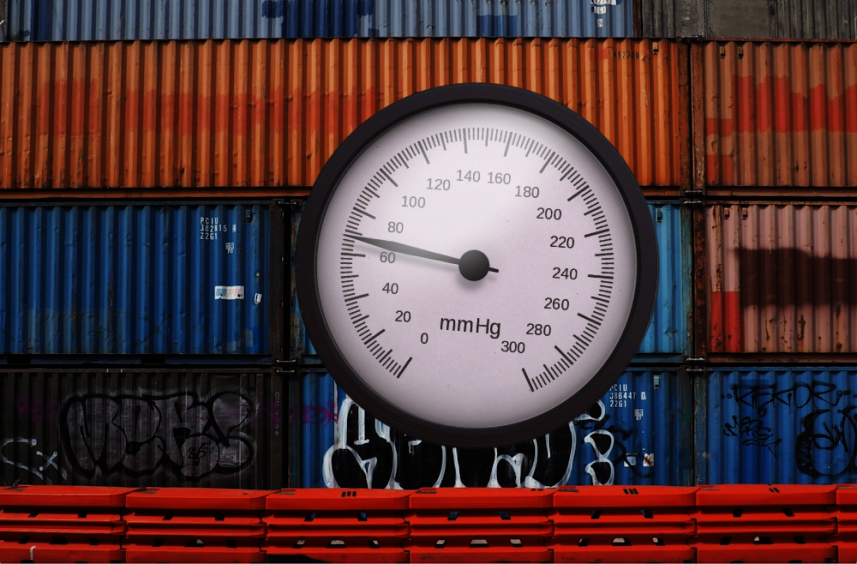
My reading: 68,mmHg
